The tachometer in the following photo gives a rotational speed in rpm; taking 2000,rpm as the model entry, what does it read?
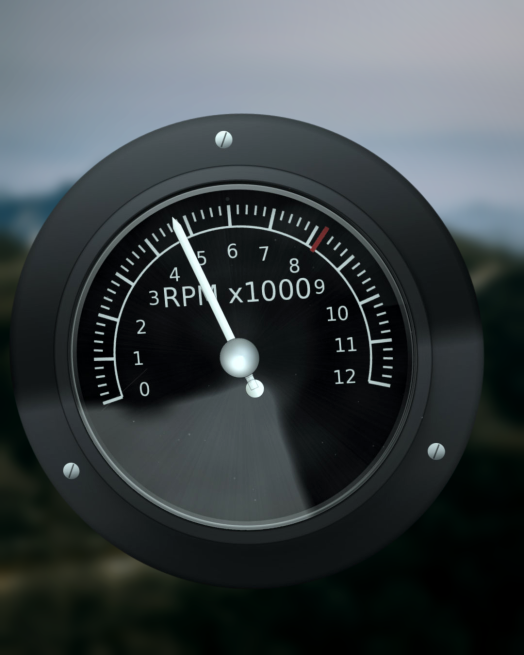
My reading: 4800,rpm
